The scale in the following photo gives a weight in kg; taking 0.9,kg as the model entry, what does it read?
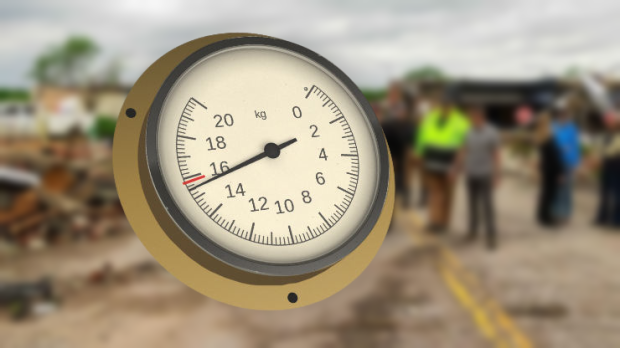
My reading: 15.4,kg
